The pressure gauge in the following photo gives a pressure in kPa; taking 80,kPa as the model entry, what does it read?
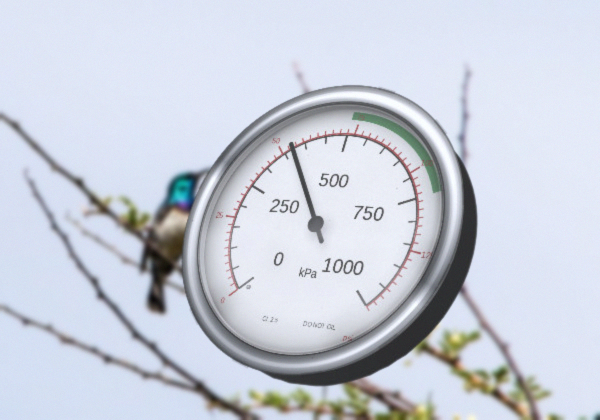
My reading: 375,kPa
